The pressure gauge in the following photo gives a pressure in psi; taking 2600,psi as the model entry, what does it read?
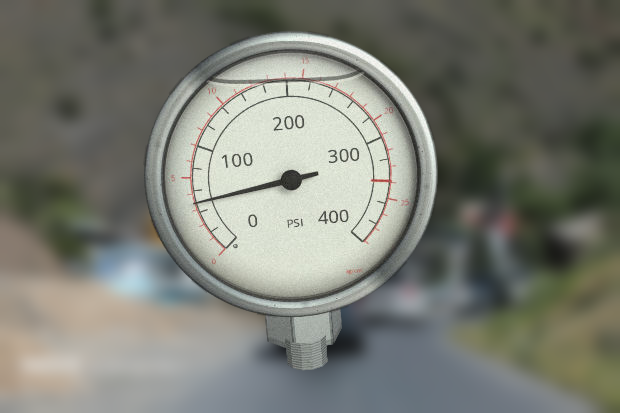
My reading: 50,psi
